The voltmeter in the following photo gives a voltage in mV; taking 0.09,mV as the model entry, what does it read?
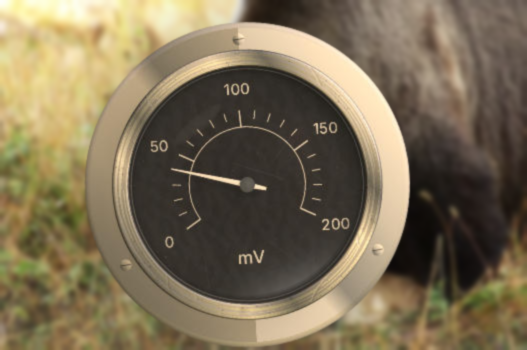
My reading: 40,mV
